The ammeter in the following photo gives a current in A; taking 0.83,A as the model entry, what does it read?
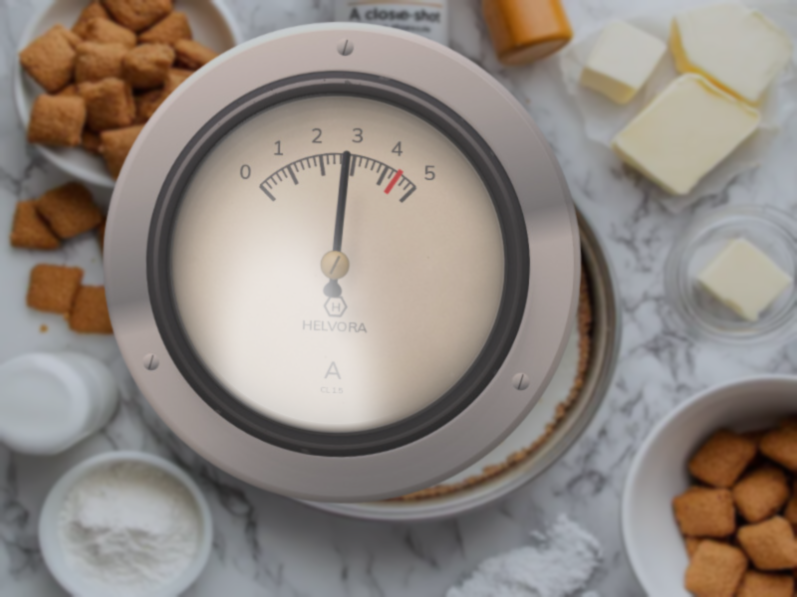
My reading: 2.8,A
